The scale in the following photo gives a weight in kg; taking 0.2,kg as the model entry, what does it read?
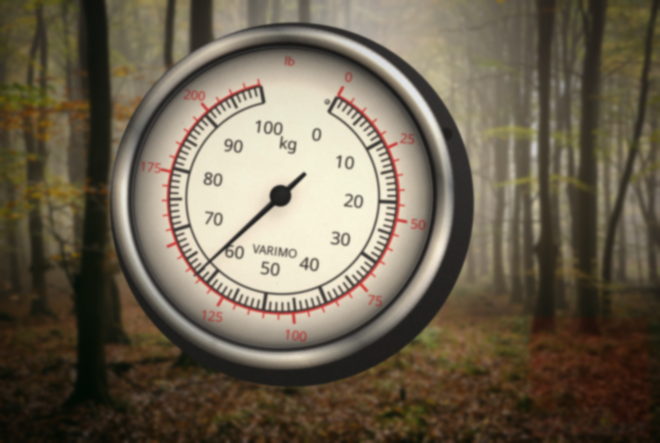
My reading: 62,kg
